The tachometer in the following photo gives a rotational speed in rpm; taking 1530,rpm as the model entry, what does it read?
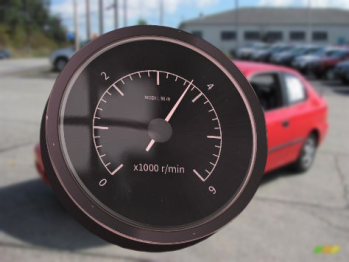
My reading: 3700,rpm
